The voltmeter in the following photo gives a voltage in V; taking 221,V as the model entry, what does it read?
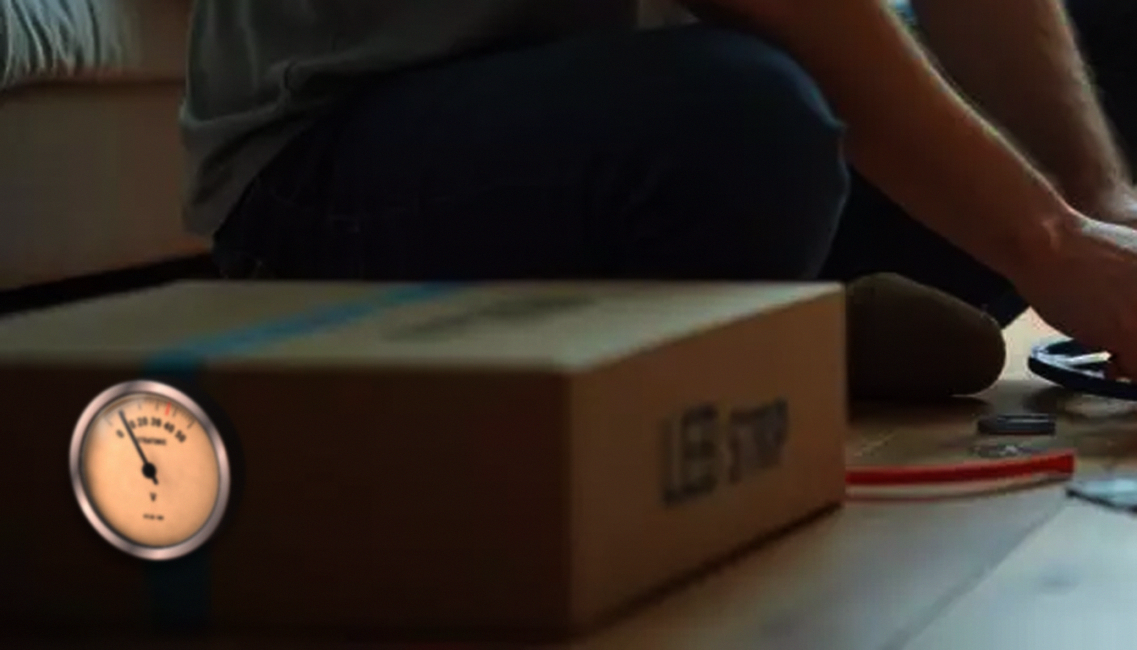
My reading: 10,V
